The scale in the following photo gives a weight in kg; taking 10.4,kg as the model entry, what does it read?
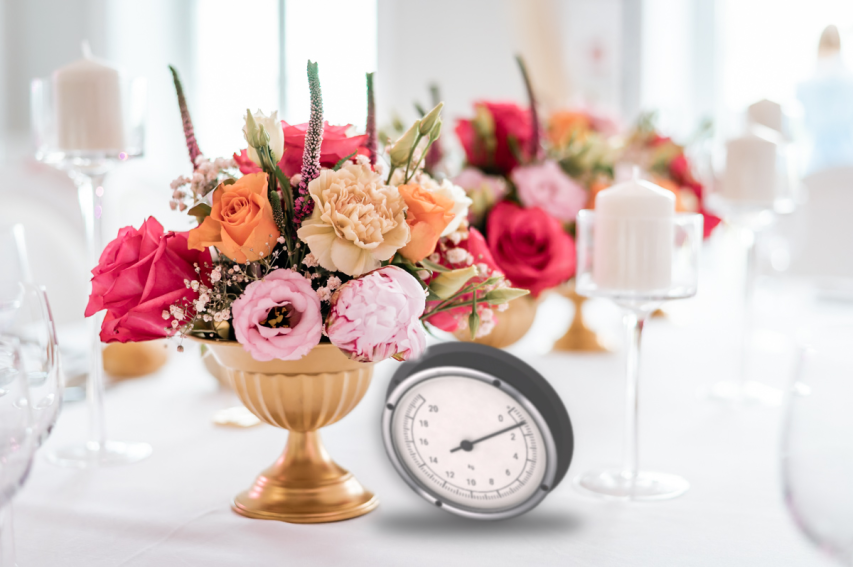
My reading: 1,kg
